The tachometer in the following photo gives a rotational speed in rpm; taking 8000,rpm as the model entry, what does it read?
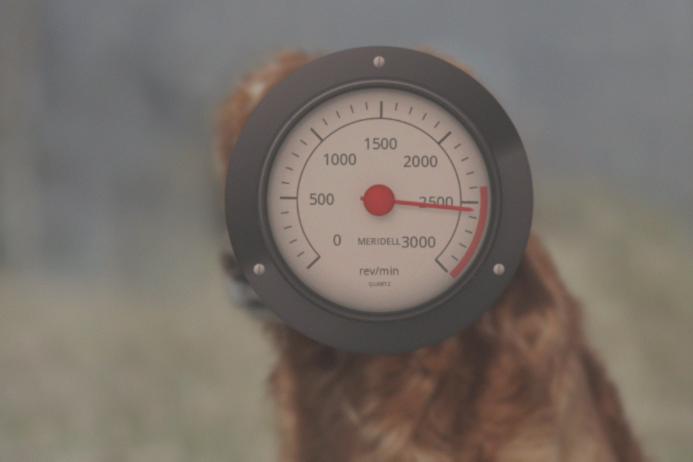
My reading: 2550,rpm
